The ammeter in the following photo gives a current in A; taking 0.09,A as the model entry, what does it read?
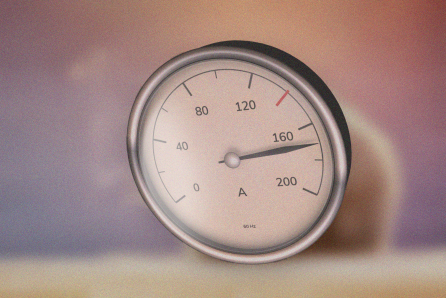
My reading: 170,A
